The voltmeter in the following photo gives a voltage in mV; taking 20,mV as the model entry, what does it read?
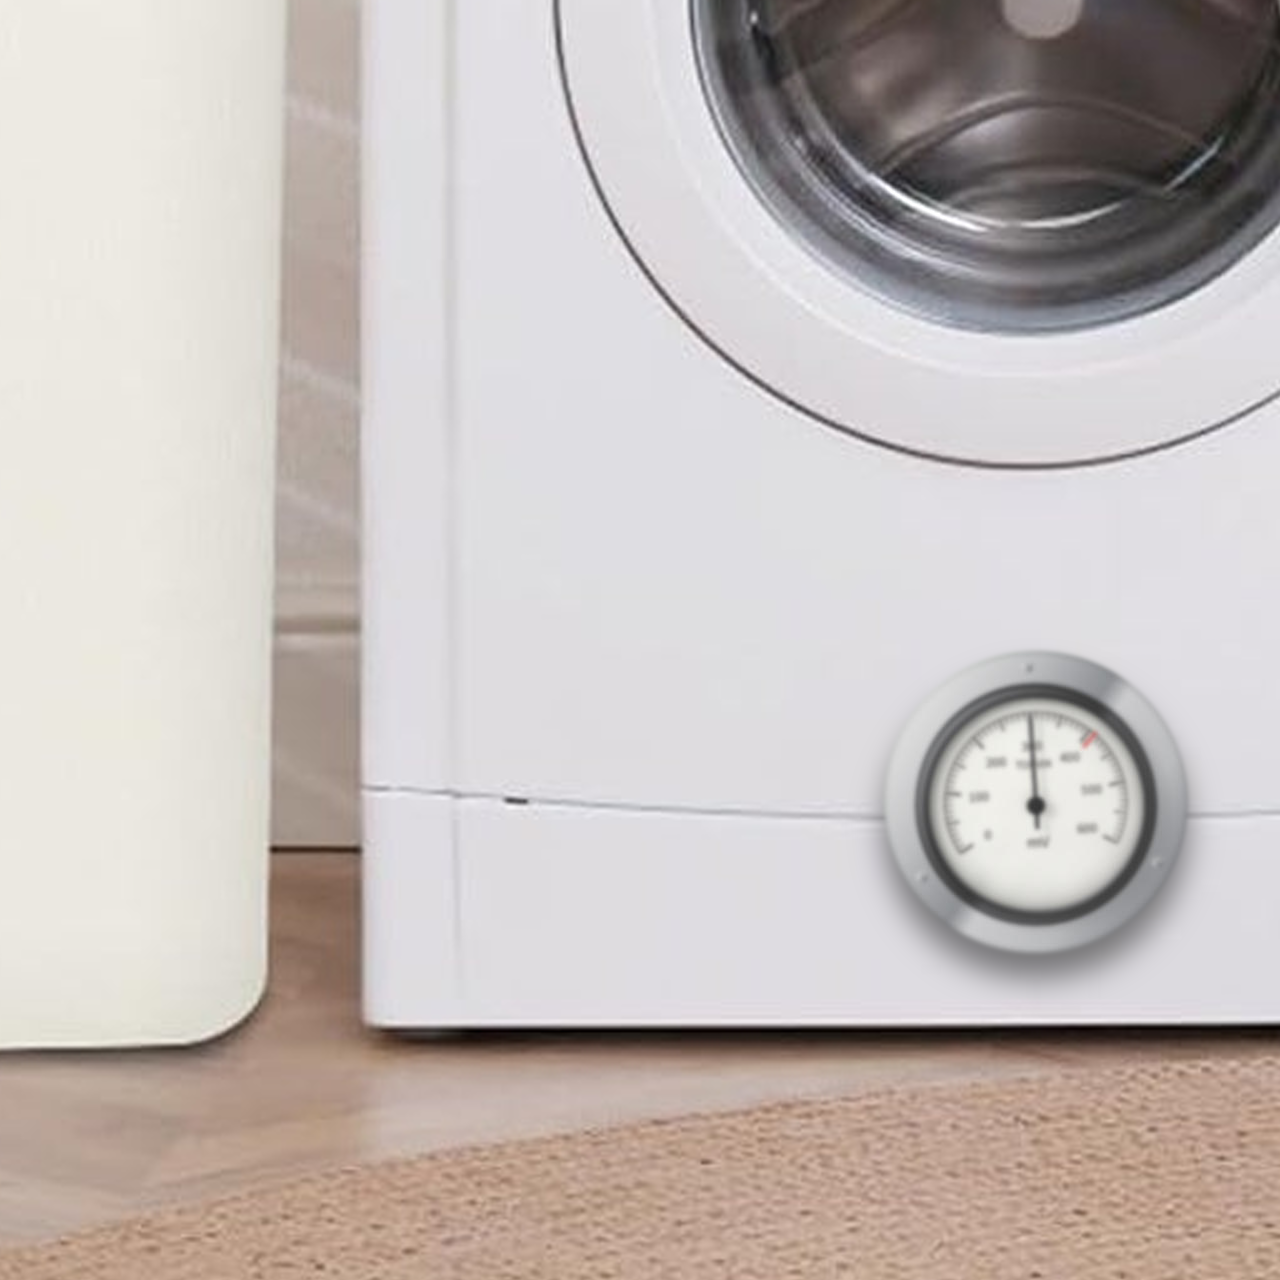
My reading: 300,mV
